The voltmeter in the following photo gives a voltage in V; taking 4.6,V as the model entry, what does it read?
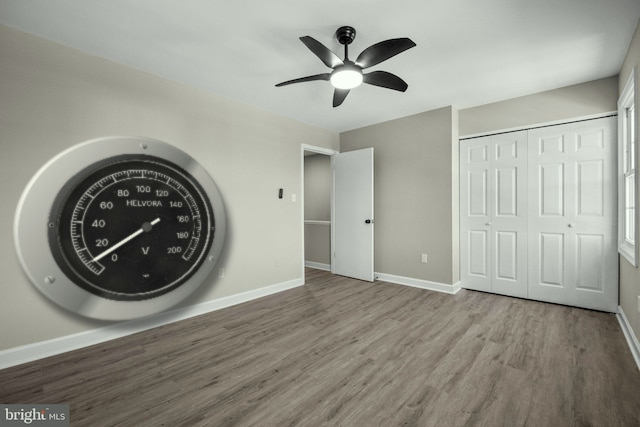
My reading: 10,V
